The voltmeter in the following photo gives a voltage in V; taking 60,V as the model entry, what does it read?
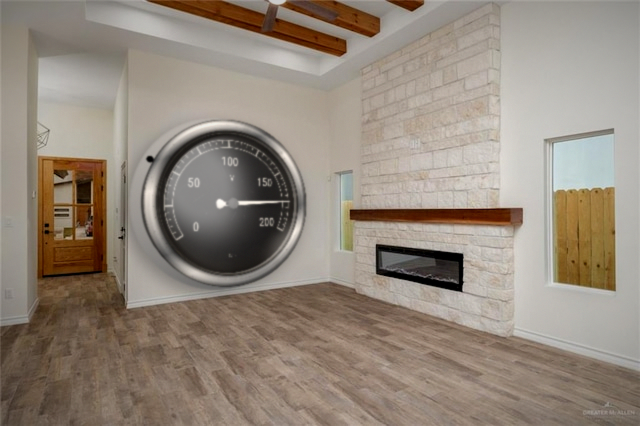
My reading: 175,V
